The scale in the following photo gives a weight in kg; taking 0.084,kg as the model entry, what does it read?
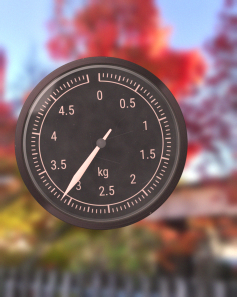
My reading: 3.1,kg
